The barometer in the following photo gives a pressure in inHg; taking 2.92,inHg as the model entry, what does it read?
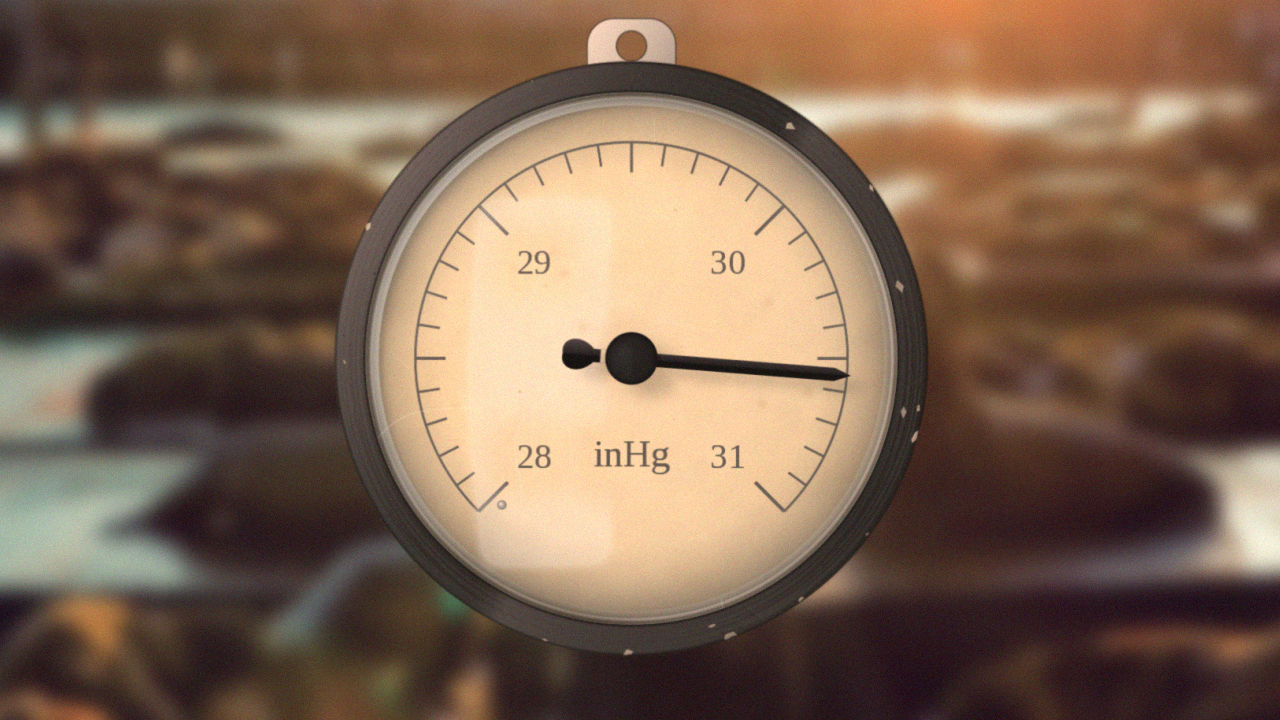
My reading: 30.55,inHg
